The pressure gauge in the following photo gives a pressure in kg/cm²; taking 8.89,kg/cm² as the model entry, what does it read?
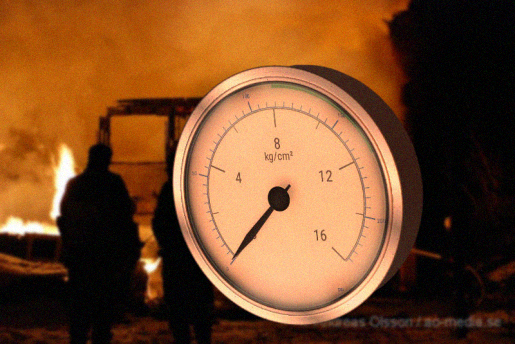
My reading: 0,kg/cm²
